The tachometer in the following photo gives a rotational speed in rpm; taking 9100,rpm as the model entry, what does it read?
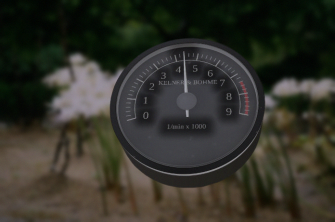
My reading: 4400,rpm
